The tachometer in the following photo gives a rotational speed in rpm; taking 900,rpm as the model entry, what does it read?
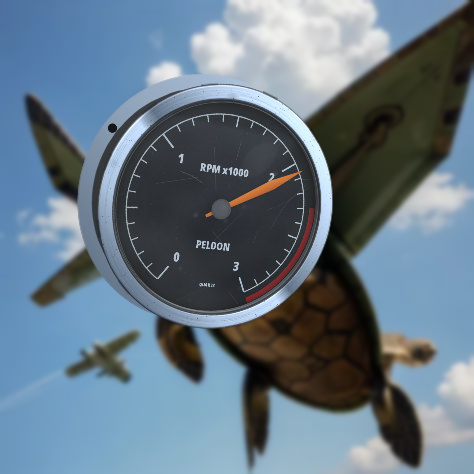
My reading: 2050,rpm
